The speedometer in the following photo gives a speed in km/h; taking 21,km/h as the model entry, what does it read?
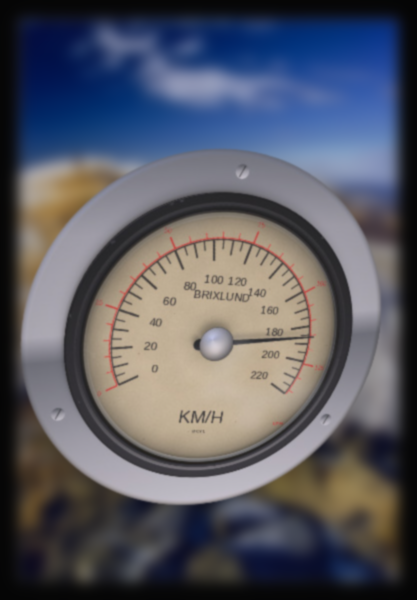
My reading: 185,km/h
